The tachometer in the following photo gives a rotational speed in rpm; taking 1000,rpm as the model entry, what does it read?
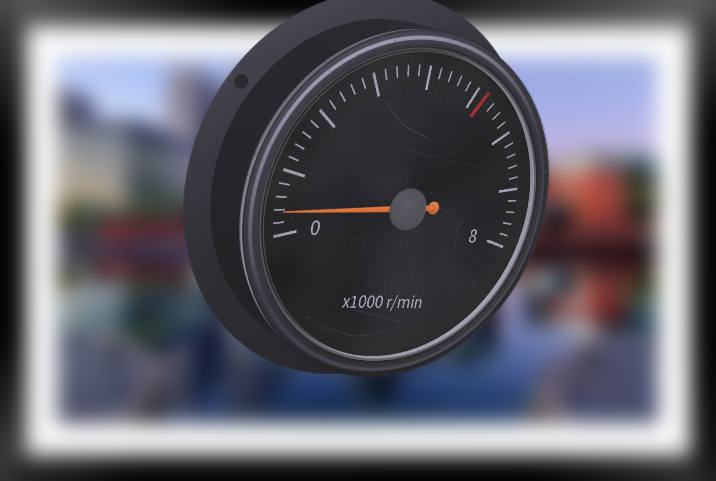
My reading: 400,rpm
